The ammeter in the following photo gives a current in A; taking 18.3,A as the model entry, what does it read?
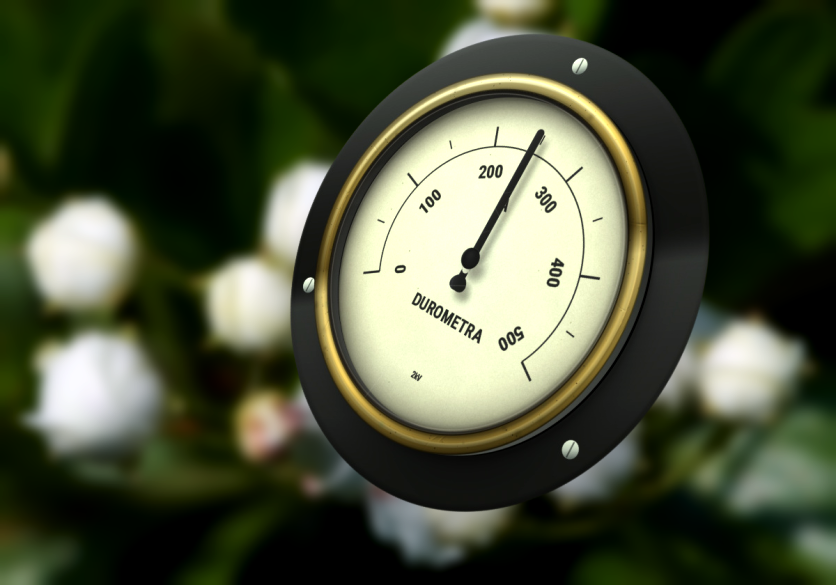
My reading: 250,A
